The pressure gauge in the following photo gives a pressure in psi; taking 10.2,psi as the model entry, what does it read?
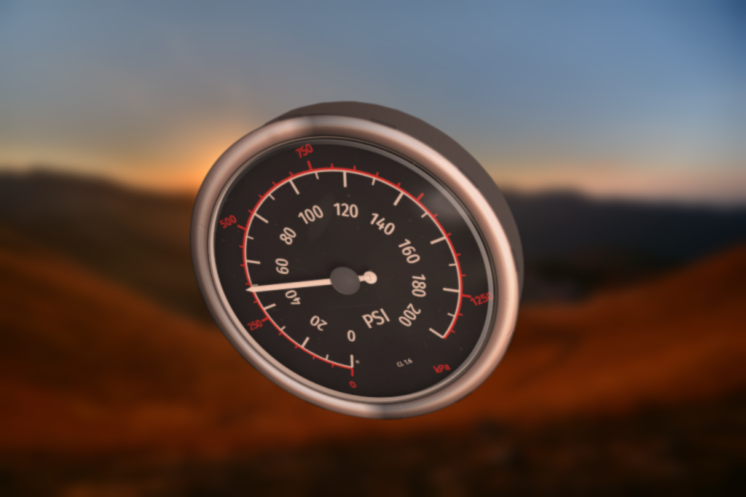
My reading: 50,psi
